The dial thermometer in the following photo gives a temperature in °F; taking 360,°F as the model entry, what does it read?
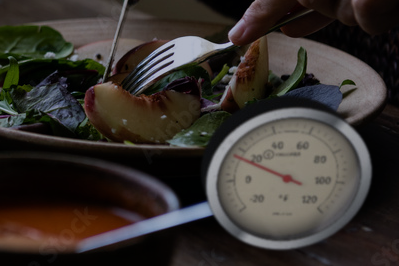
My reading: 16,°F
